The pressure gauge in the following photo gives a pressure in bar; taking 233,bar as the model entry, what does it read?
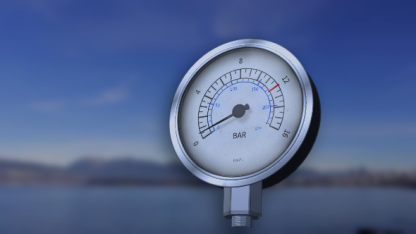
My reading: 0.5,bar
